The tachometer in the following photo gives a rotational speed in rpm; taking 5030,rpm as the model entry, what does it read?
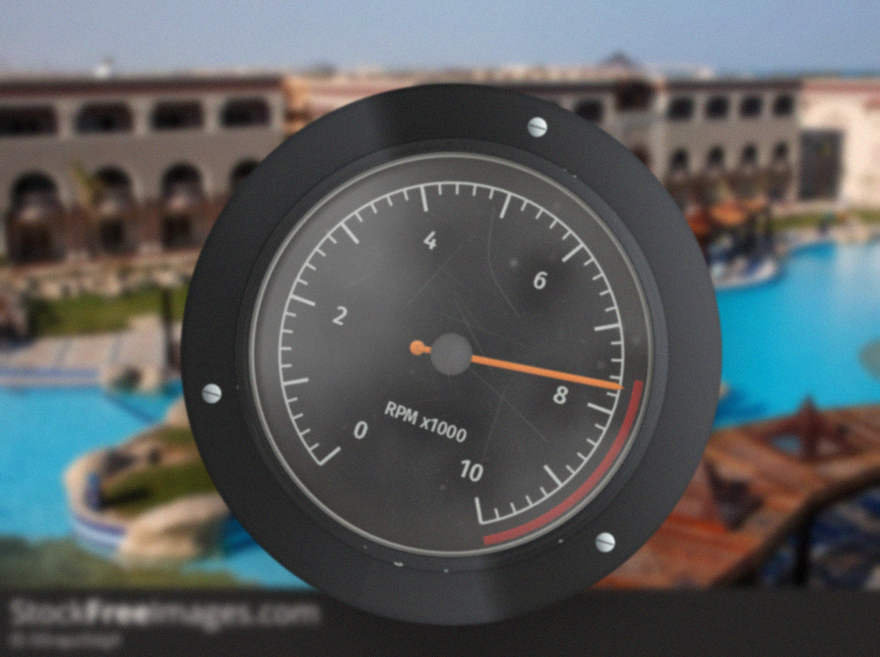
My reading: 7700,rpm
